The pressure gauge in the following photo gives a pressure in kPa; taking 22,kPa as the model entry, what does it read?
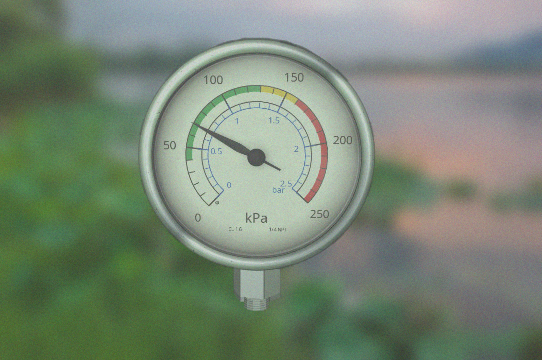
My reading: 70,kPa
